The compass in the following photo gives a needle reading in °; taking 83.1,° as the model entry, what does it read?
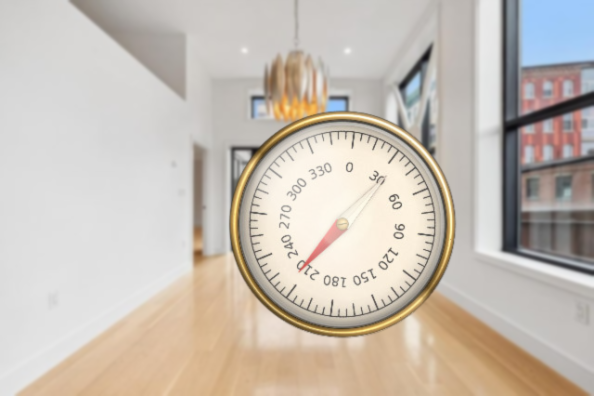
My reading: 215,°
